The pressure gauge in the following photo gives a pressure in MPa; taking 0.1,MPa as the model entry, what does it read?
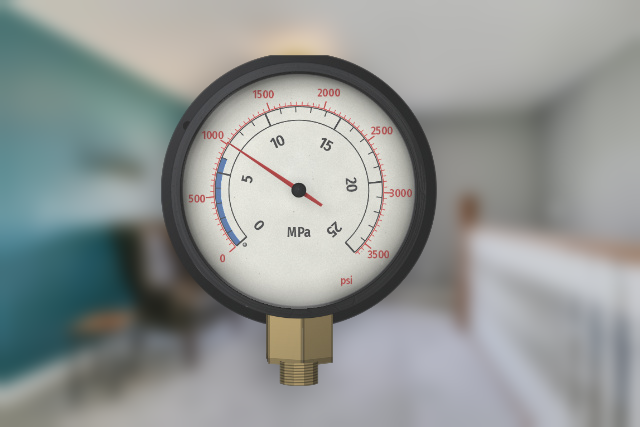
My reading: 7,MPa
